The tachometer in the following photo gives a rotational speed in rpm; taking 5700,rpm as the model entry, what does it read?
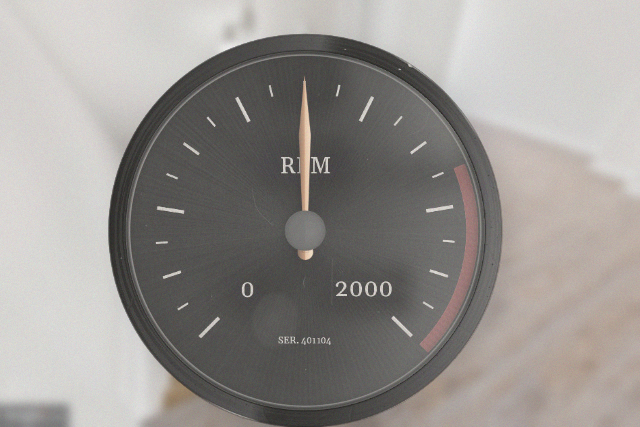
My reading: 1000,rpm
